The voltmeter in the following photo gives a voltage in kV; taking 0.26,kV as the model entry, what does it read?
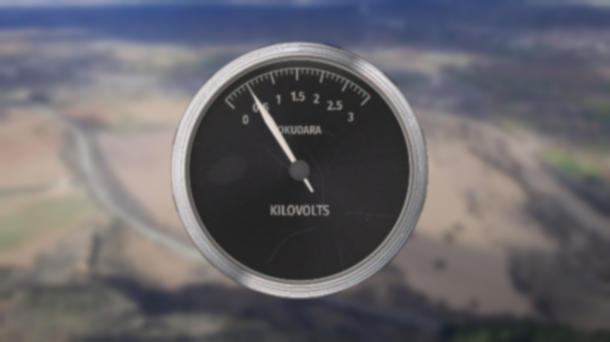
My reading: 0.5,kV
